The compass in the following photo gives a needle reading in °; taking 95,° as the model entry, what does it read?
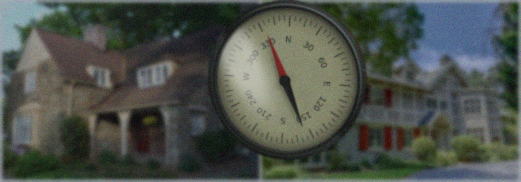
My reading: 335,°
